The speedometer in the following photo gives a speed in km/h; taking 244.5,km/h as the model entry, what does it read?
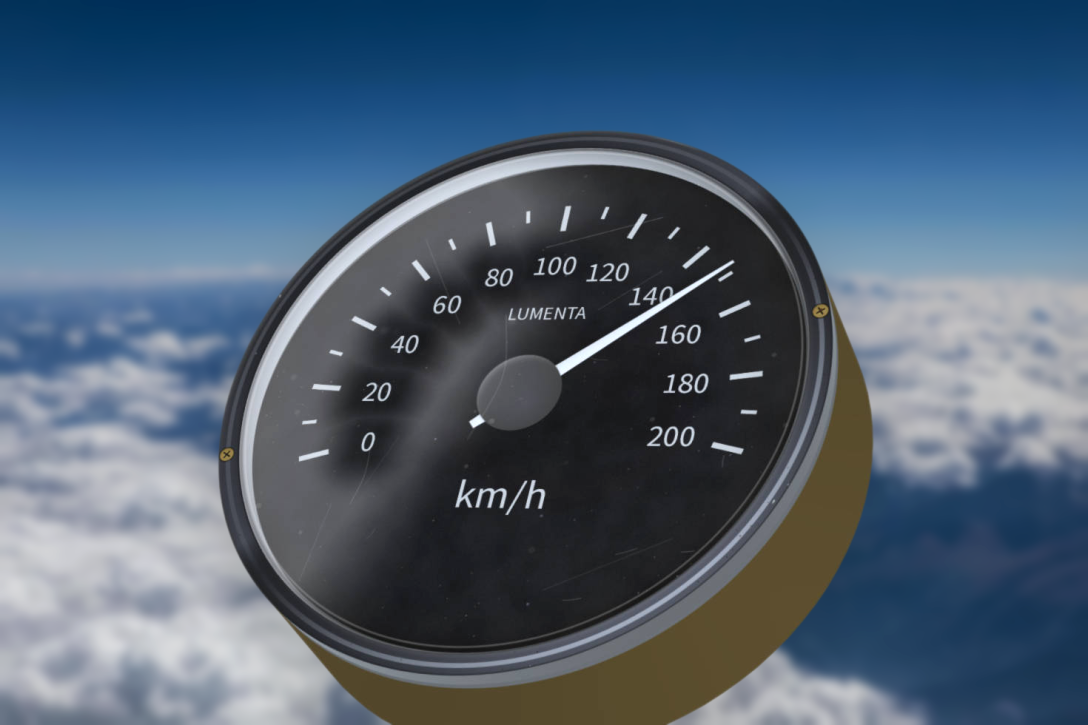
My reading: 150,km/h
